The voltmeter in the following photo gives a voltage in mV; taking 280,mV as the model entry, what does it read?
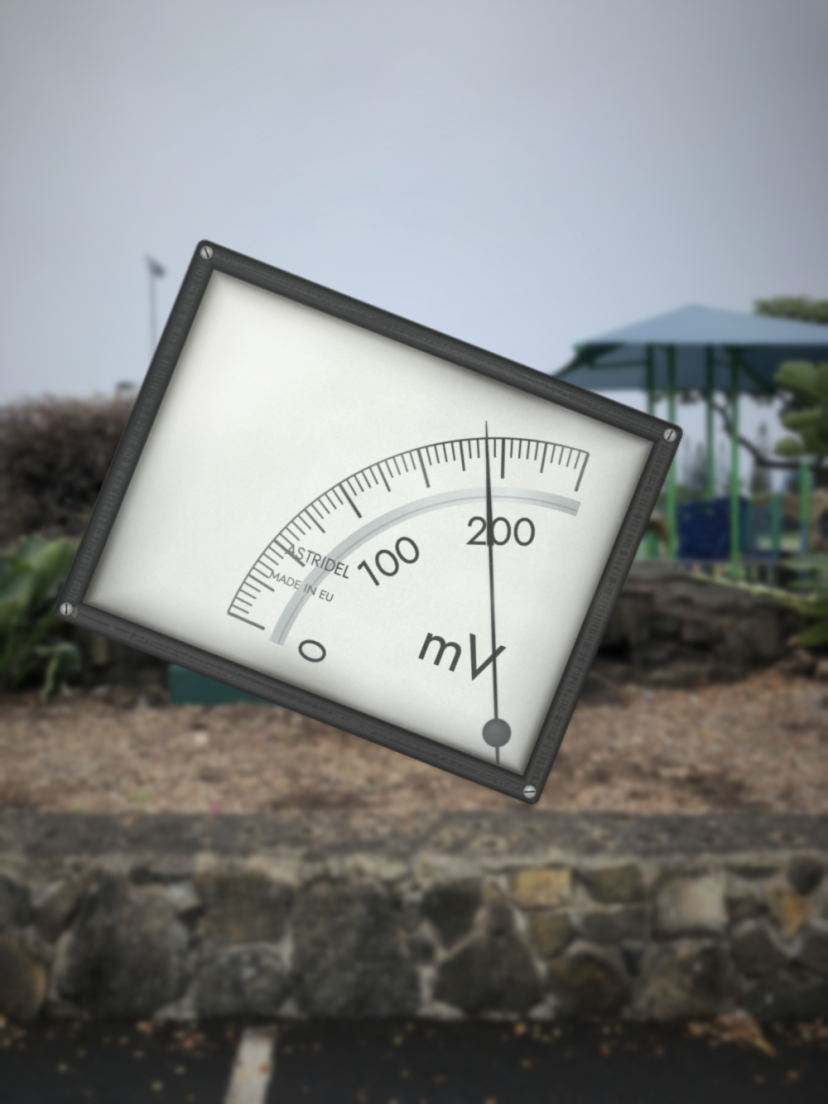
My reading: 190,mV
